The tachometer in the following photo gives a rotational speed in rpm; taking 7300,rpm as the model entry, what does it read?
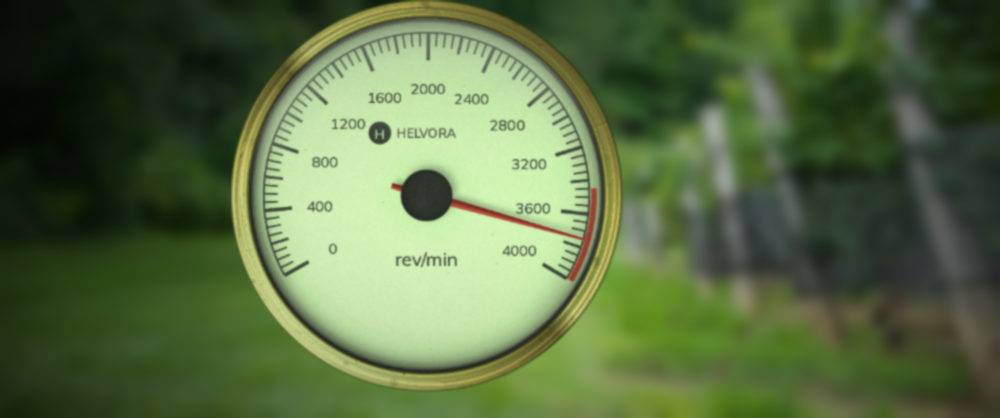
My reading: 3750,rpm
